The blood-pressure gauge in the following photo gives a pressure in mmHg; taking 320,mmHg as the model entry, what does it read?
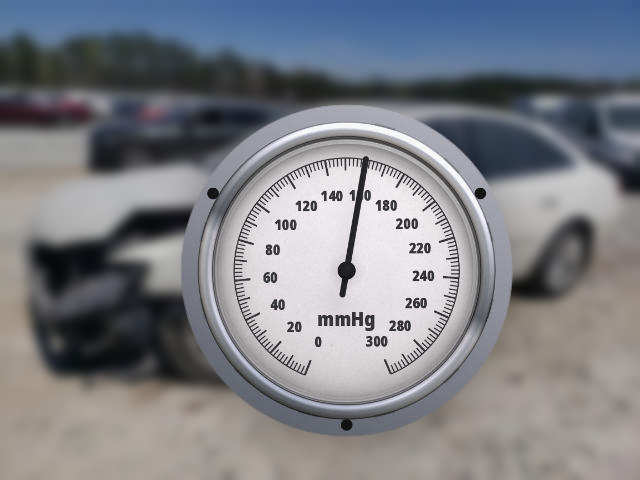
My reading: 160,mmHg
